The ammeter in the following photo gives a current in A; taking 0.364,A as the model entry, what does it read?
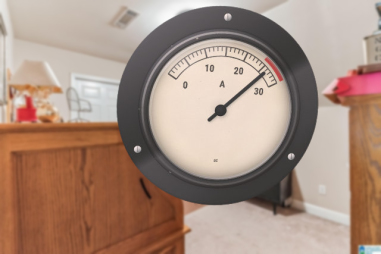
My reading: 26,A
